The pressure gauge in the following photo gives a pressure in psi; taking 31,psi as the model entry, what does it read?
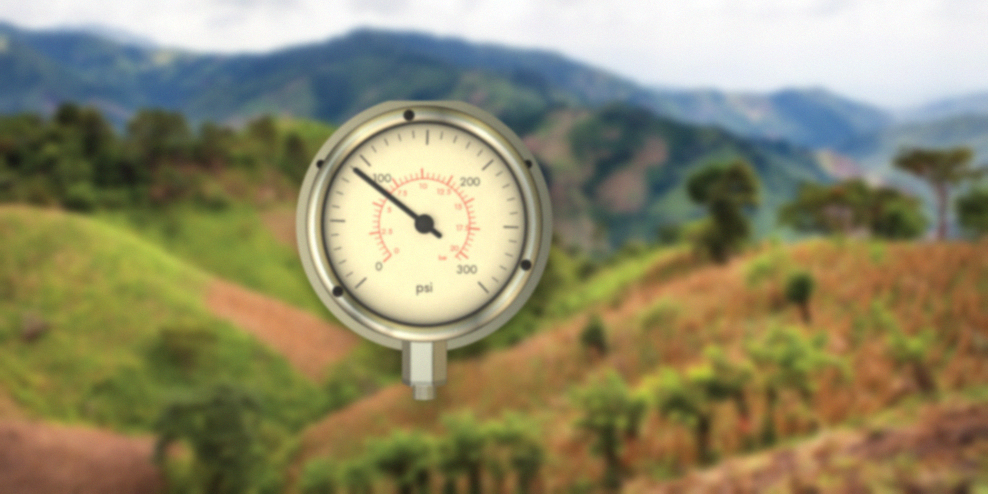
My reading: 90,psi
